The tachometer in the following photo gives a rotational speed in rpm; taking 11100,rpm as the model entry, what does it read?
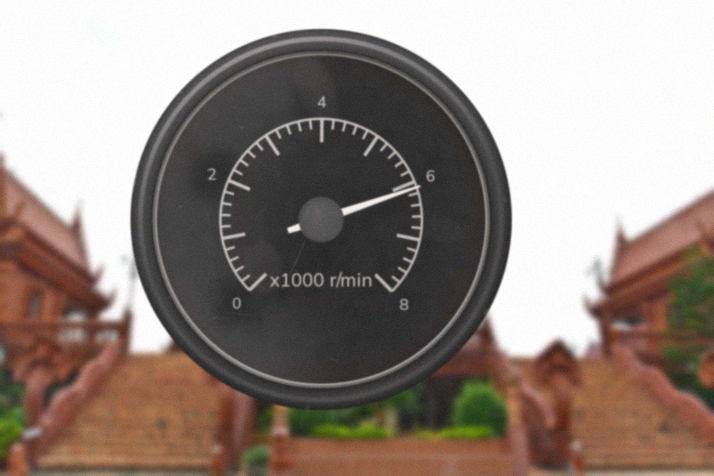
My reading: 6100,rpm
